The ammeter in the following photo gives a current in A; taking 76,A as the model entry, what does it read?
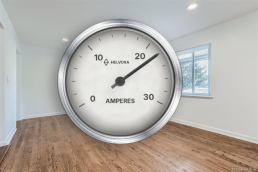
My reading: 22,A
